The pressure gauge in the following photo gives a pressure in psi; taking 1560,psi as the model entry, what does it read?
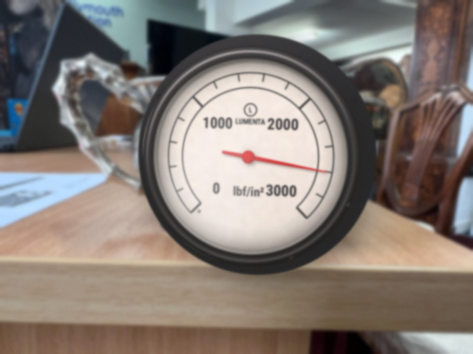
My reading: 2600,psi
